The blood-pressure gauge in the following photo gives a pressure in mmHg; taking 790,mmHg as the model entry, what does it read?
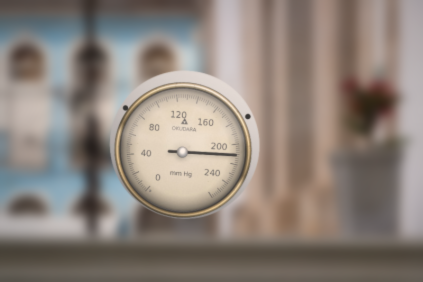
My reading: 210,mmHg
